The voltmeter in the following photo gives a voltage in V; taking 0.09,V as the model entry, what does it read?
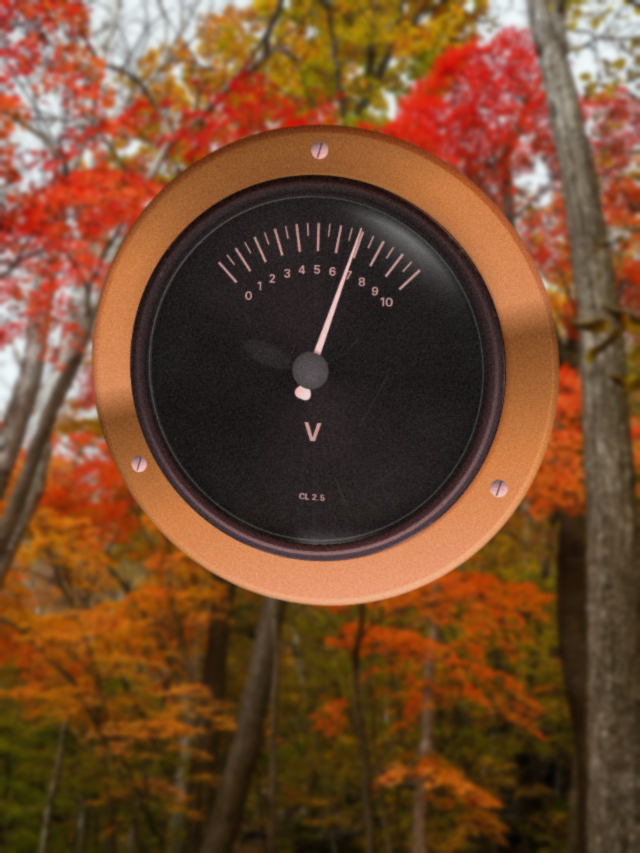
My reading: 7,V
